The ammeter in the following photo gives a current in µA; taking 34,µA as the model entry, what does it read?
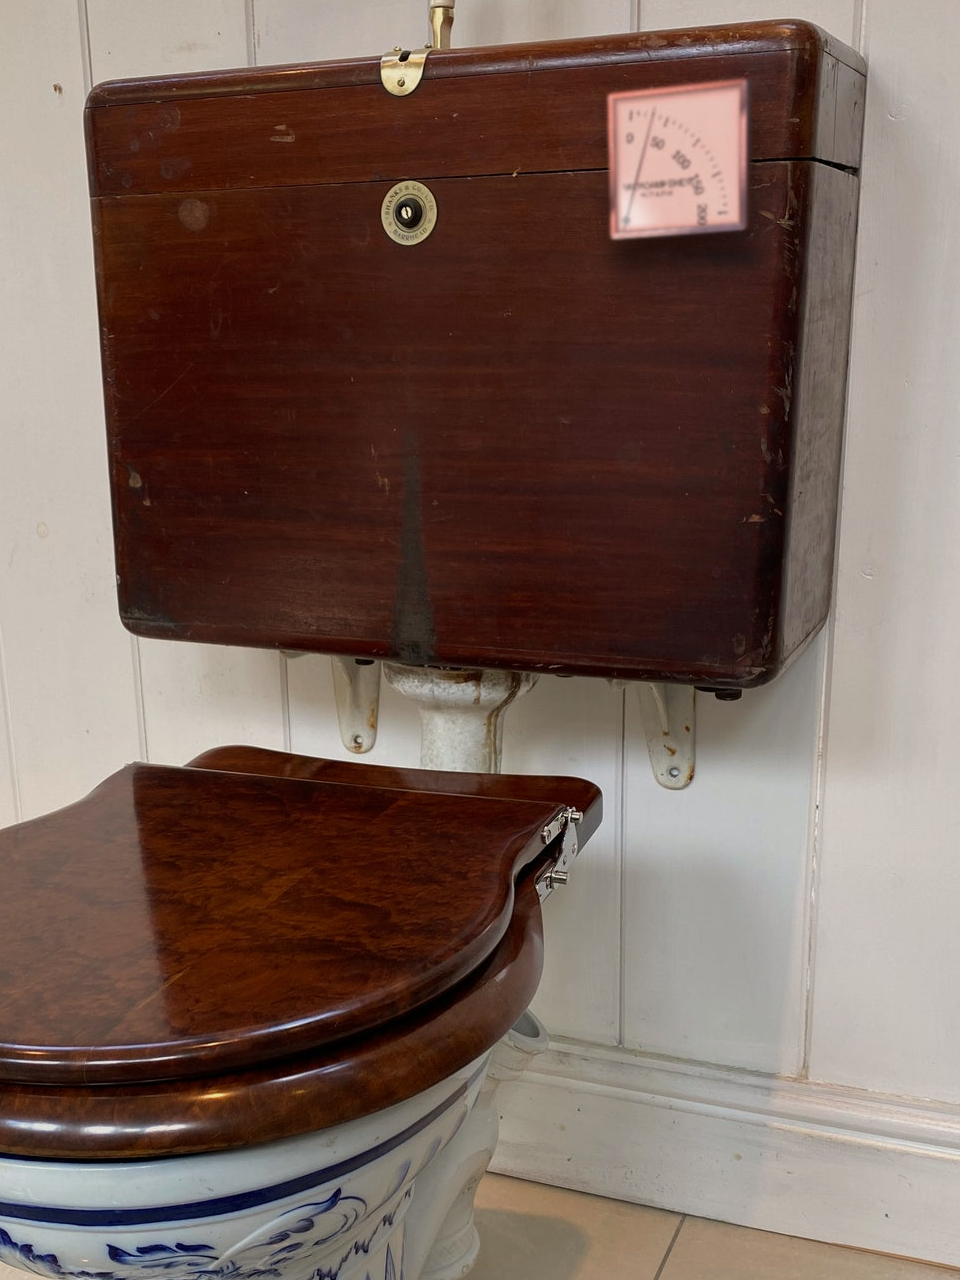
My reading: 30,µA
